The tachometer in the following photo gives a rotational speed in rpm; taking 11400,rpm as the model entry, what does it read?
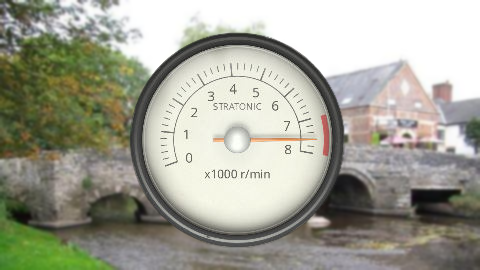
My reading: 7600,rpm
